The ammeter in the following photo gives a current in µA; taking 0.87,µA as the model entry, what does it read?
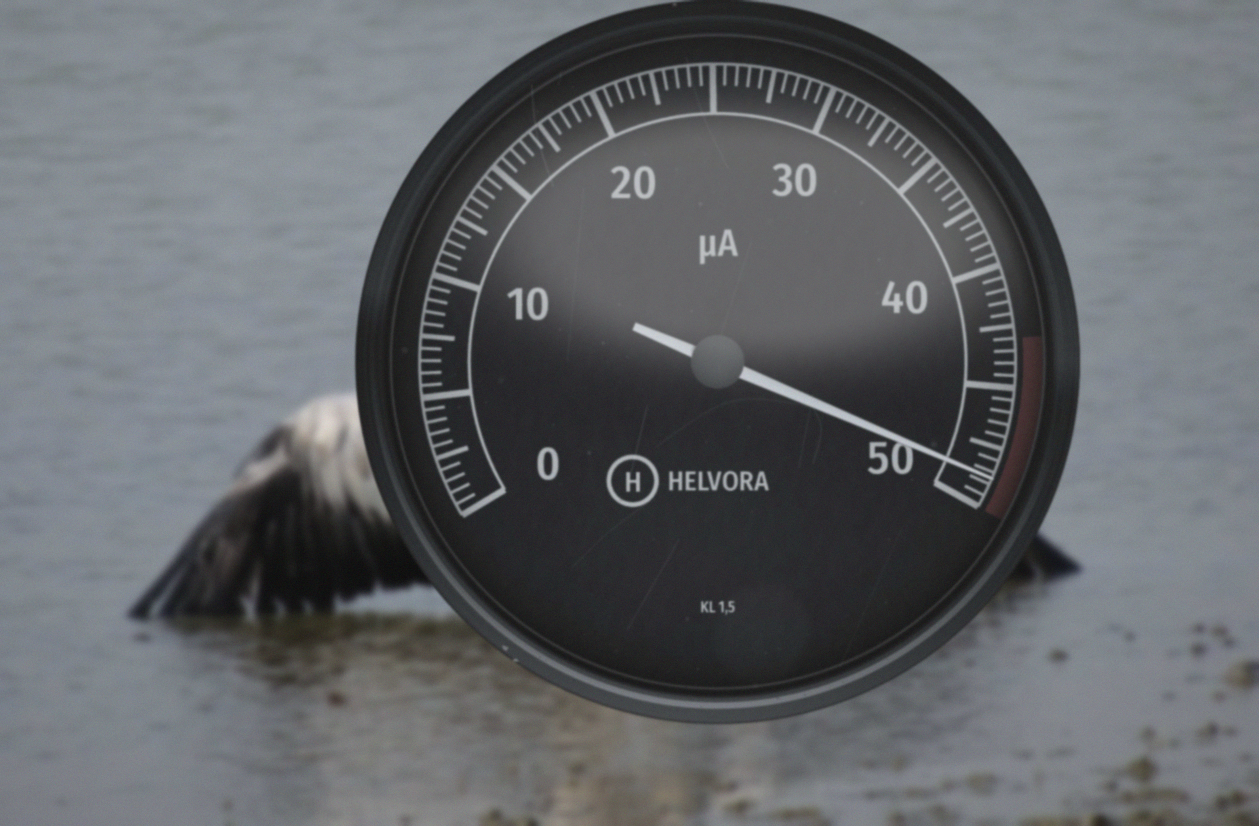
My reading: 48.75,µA
